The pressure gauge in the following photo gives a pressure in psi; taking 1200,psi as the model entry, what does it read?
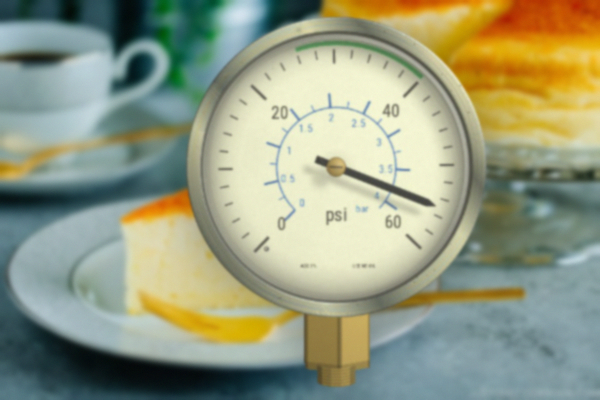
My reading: 55,psi
